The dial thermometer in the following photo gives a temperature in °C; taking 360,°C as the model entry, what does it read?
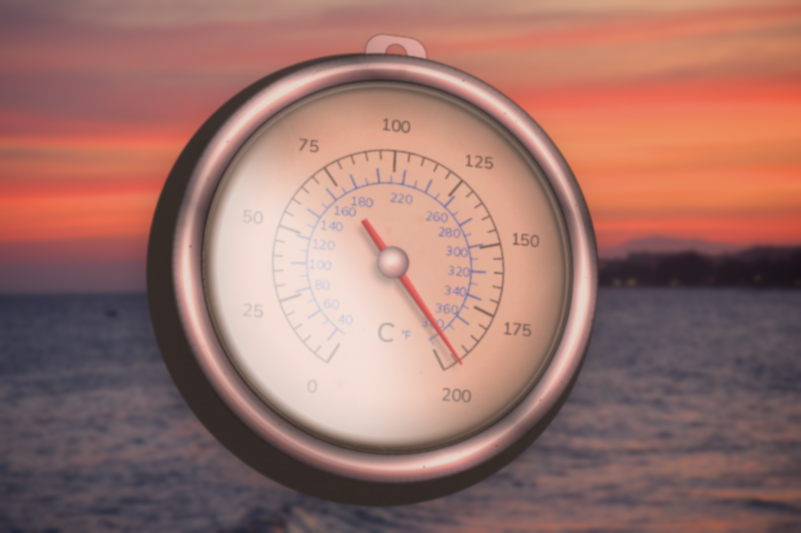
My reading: 195,°C
